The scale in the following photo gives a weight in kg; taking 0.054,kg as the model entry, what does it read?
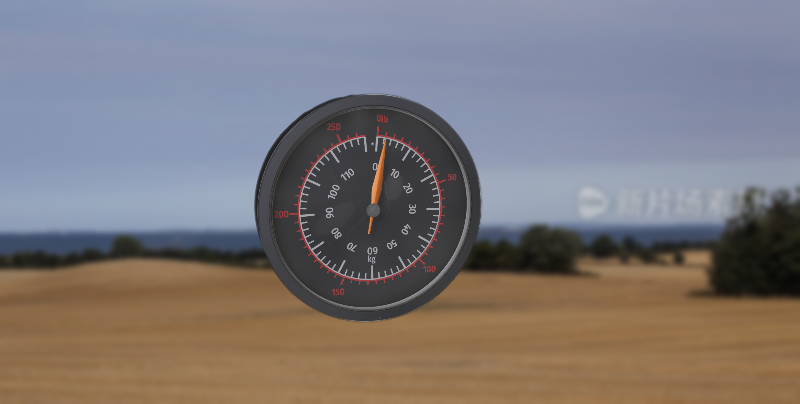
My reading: 2,kg
